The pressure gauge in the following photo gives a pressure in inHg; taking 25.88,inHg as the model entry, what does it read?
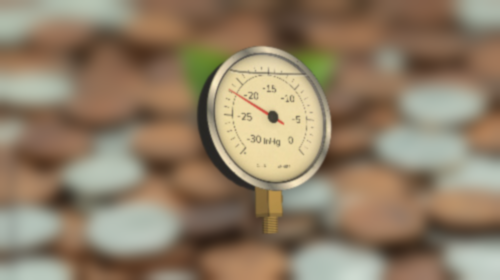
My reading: -22,inHg
